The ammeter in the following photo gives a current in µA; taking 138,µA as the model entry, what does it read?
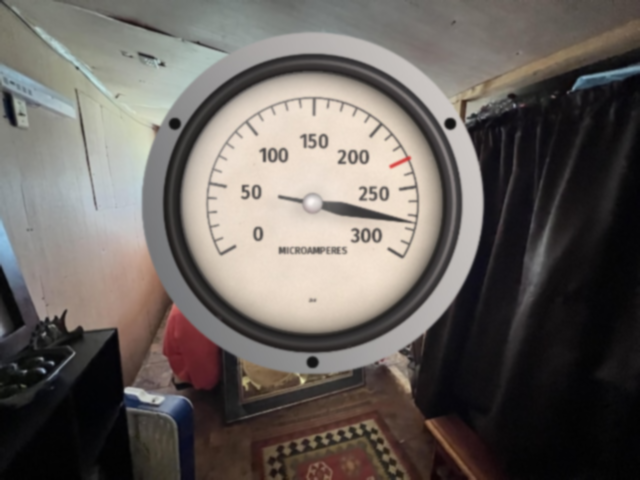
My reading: 275,µA
